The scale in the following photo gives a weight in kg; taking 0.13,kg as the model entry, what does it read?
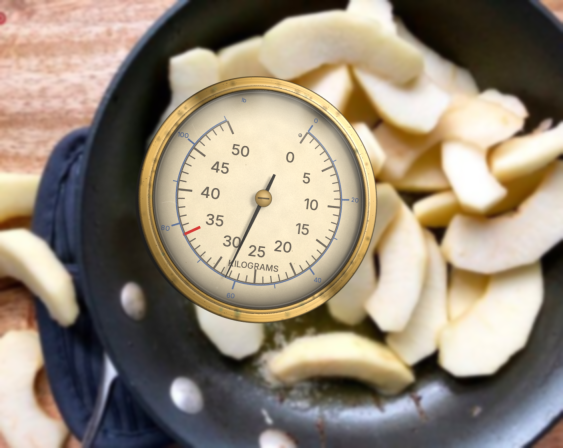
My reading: 28.5,kg
